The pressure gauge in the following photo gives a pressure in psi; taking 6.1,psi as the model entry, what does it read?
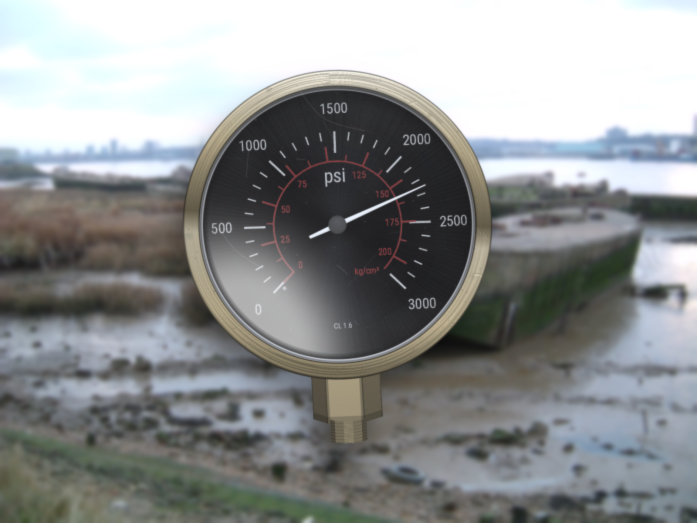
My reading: 2250,psi
